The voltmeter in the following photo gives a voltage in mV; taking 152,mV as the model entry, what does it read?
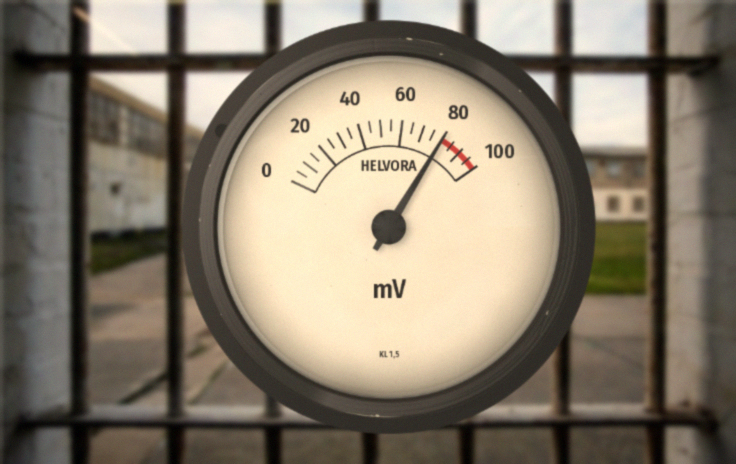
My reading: 80,mV
